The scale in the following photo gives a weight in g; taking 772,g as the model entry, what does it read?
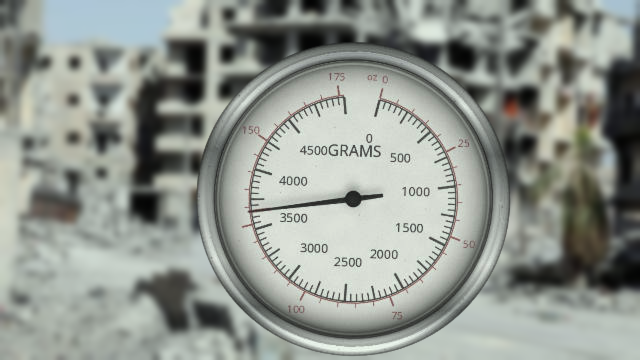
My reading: 3650,g
